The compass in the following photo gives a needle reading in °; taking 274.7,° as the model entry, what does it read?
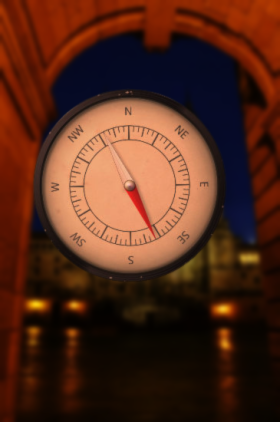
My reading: 155,°
